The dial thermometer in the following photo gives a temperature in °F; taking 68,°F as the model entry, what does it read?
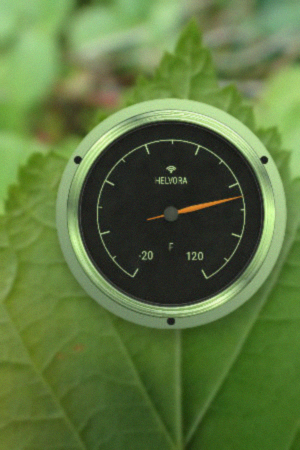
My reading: 85,°F
